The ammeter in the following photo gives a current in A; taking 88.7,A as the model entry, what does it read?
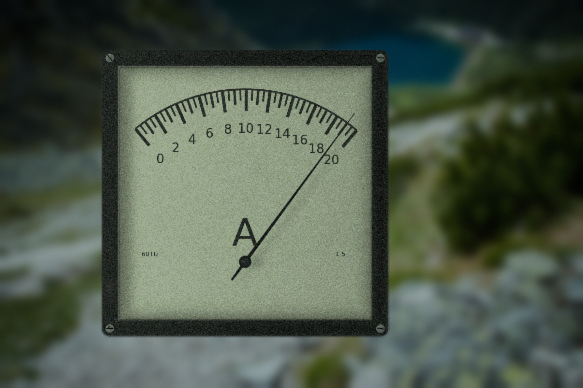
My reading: 19,A
